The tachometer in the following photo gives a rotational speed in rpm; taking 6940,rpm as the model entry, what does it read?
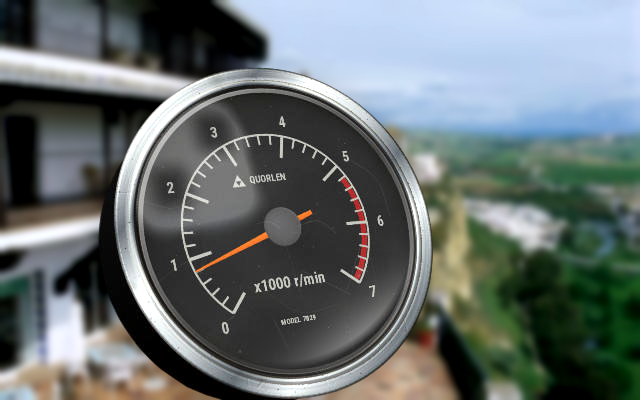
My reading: 800,rpm
